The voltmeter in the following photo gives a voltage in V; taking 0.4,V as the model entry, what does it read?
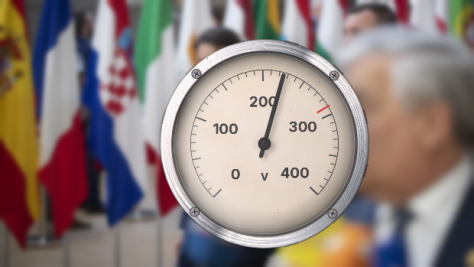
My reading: 225,V
